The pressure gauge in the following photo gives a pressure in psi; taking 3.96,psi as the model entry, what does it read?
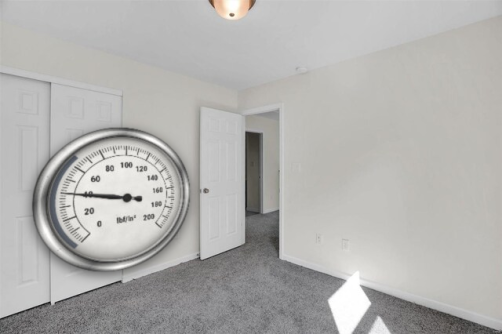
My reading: 40,psi
